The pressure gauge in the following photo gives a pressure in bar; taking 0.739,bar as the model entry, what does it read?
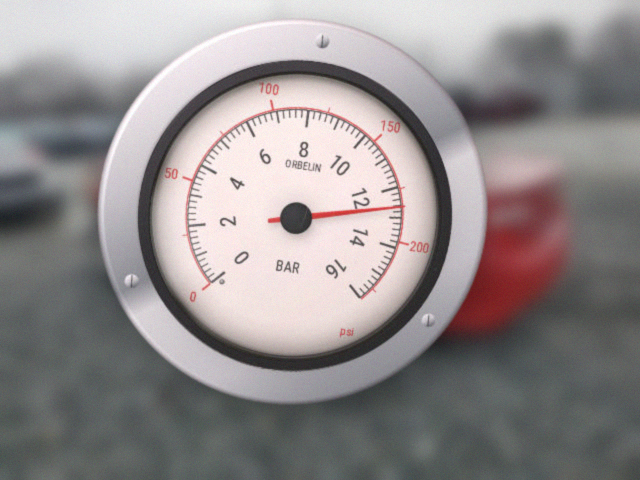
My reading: 12.6,bar
